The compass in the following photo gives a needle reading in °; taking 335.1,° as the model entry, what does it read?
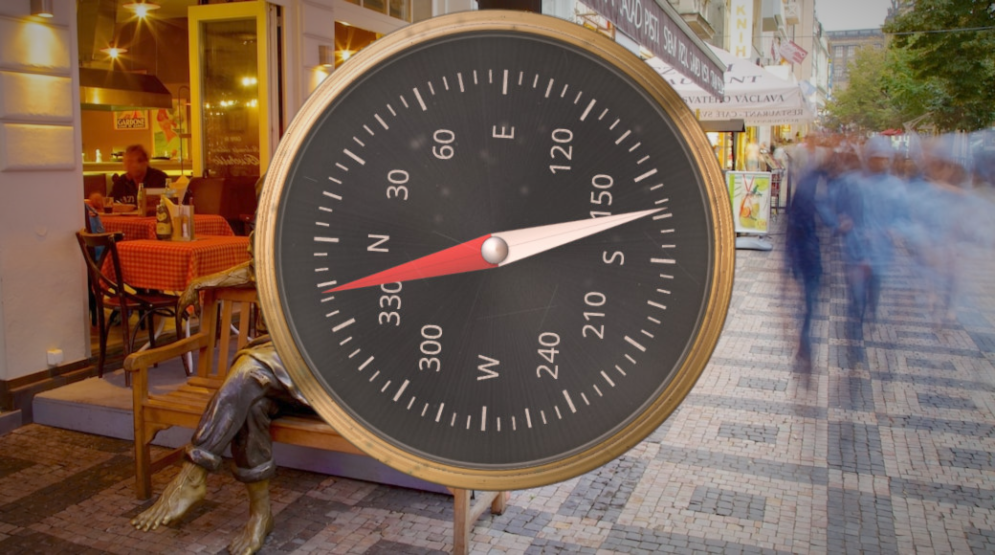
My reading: 342.5,°
